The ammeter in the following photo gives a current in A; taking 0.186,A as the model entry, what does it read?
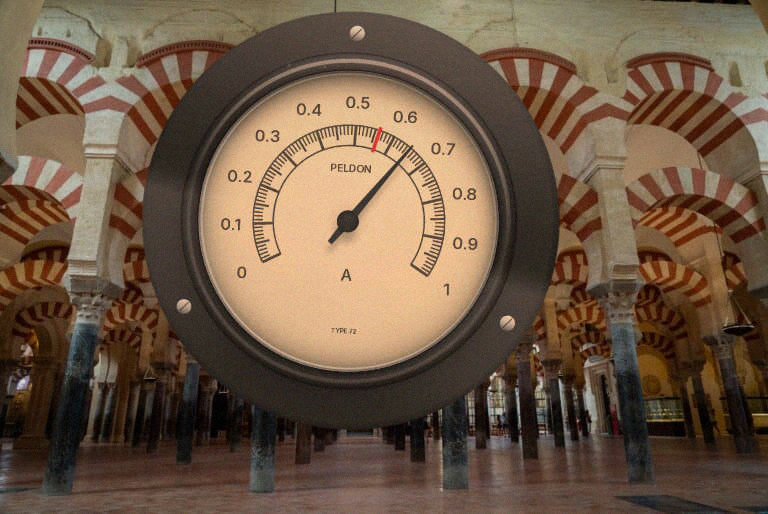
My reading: 0.65,A
